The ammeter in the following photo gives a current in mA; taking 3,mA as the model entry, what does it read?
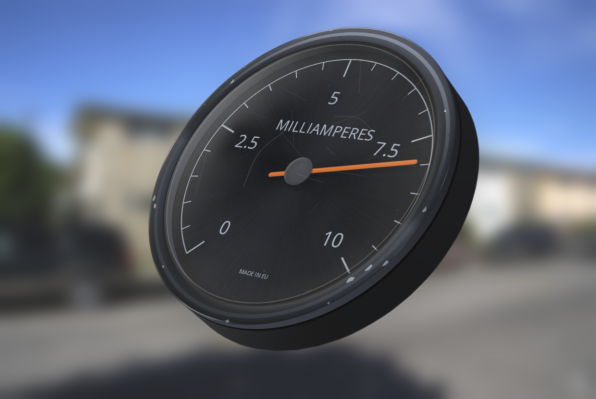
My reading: 8,mA
